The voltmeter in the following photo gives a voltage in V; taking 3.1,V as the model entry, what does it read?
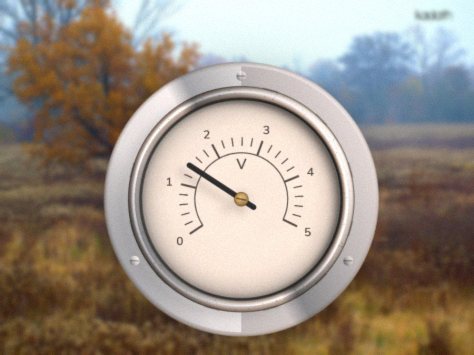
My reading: 1.4,V
